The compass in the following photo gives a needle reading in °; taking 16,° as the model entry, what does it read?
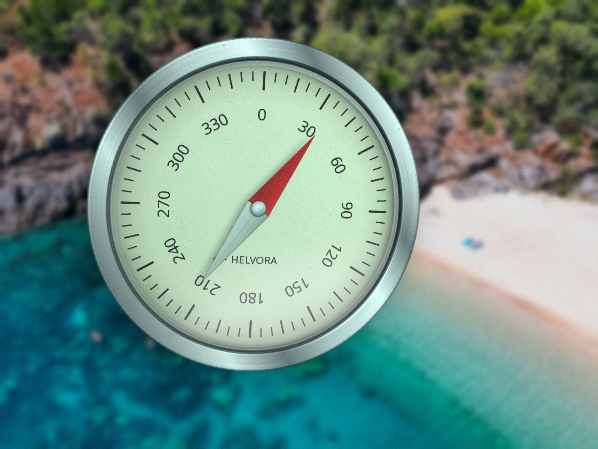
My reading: 35,°
